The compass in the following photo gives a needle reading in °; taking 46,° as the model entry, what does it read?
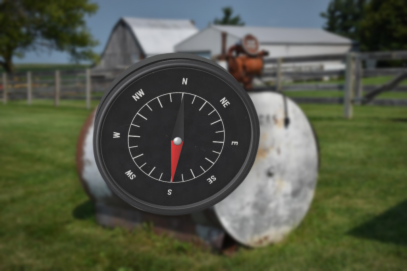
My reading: 180,°
